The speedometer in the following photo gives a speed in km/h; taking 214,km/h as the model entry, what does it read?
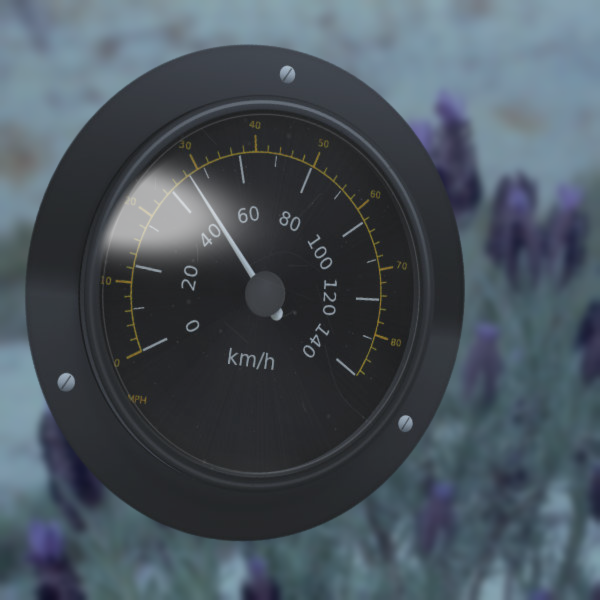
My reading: 45,km/h
